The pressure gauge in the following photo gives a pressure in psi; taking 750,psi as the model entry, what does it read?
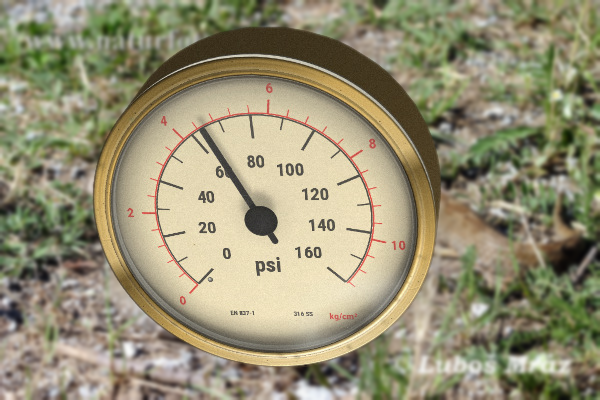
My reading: 65,psi
